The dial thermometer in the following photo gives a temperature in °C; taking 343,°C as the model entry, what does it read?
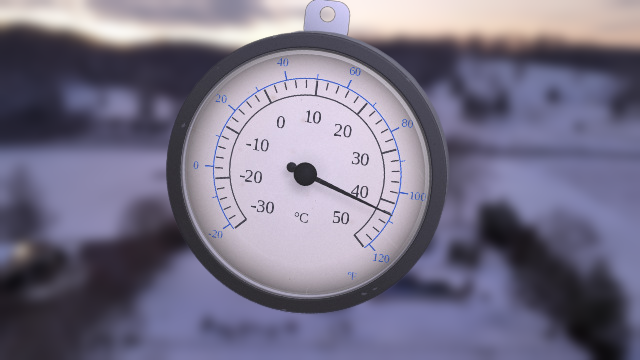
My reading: 42,°C
